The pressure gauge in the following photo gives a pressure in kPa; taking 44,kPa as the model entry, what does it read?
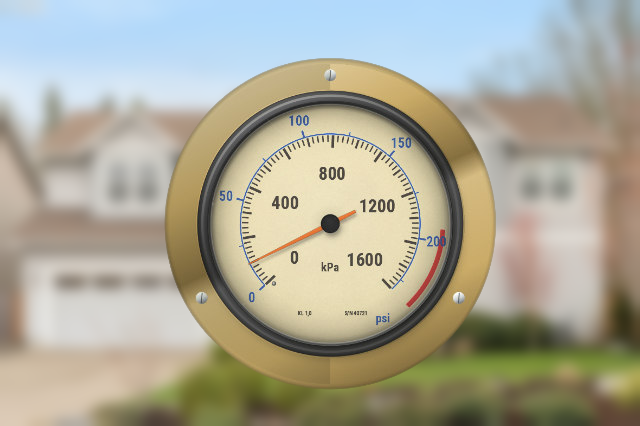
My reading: 100,kPa
